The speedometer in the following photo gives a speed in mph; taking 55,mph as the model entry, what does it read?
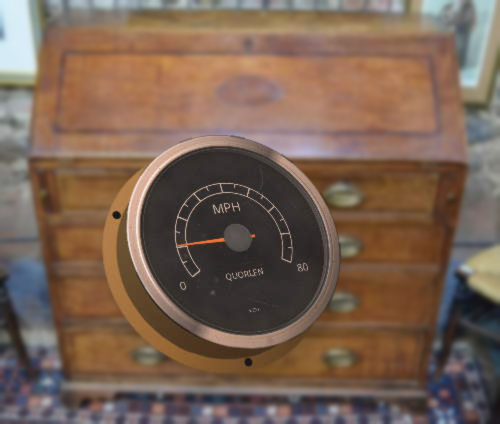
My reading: 10,mph
